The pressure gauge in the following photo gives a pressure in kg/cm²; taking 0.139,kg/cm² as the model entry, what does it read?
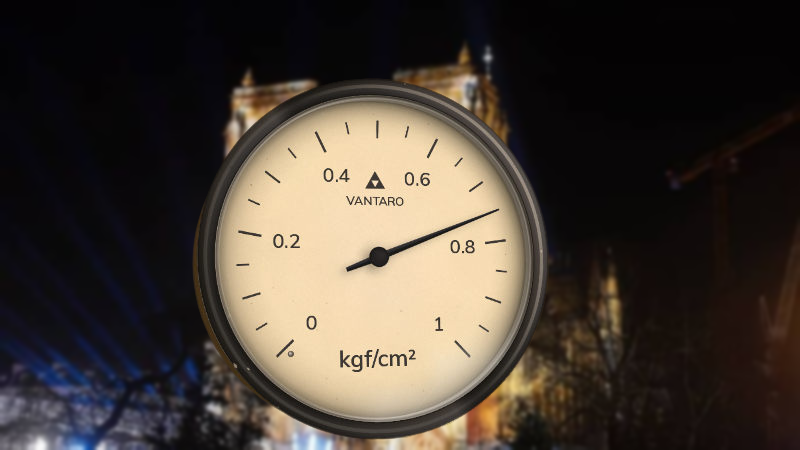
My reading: 0.75,kg/cm²
